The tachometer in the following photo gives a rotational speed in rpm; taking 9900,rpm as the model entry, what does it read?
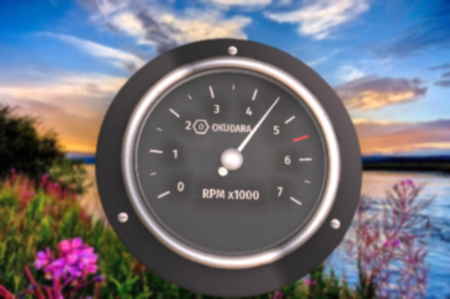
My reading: 4500,rpm
